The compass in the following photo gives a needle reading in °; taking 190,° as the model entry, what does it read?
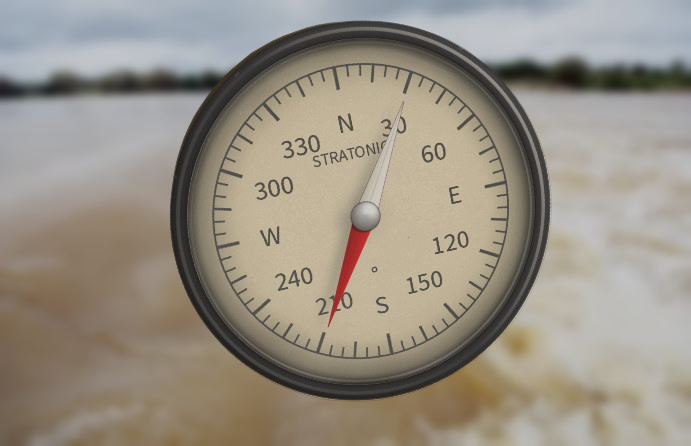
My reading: 210,°
